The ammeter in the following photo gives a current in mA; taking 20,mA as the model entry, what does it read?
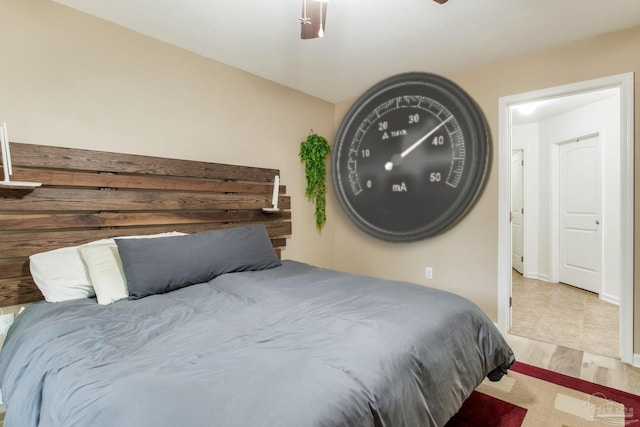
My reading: 37.5,mA
